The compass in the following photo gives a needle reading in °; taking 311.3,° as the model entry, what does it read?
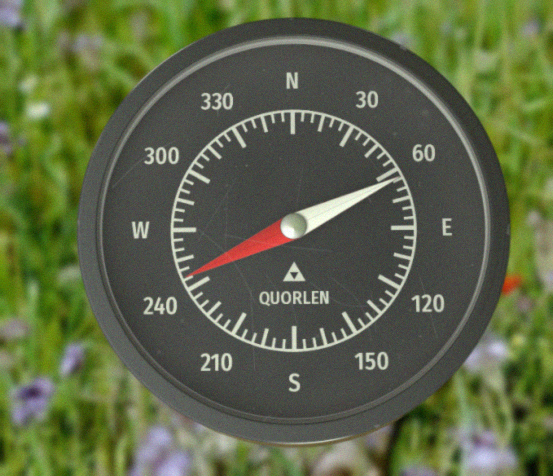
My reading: 245,°
